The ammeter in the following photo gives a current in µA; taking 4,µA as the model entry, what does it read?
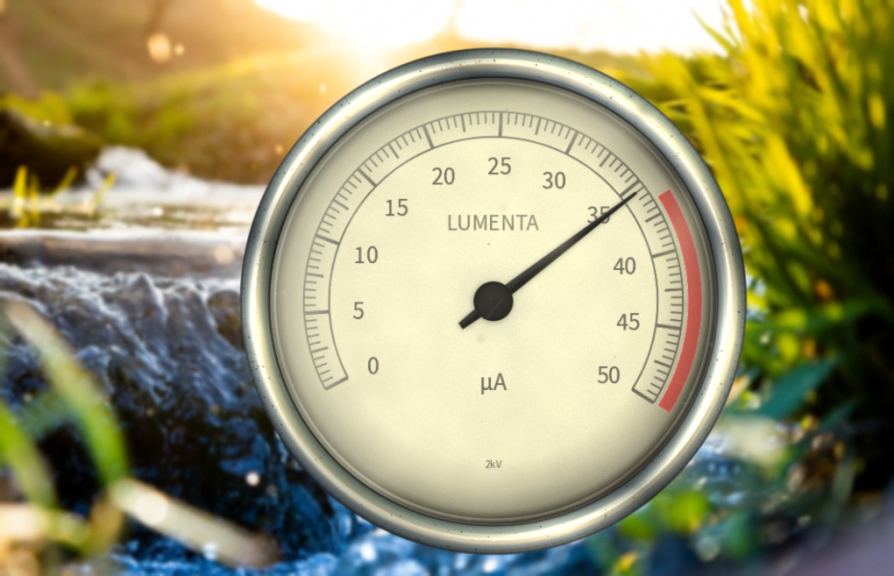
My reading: 35.5,µA
